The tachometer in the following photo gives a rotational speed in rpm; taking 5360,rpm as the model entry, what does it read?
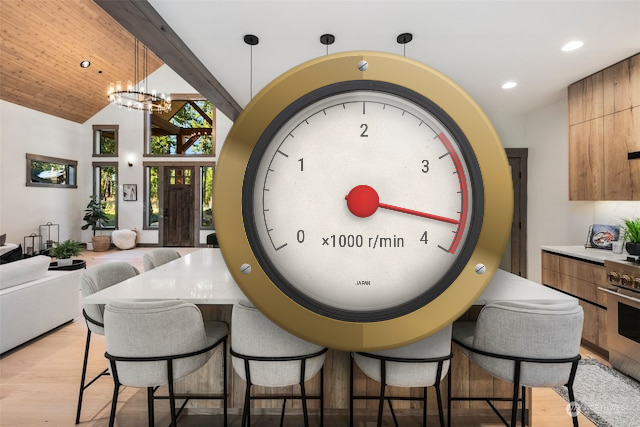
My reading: 3700,rpm
